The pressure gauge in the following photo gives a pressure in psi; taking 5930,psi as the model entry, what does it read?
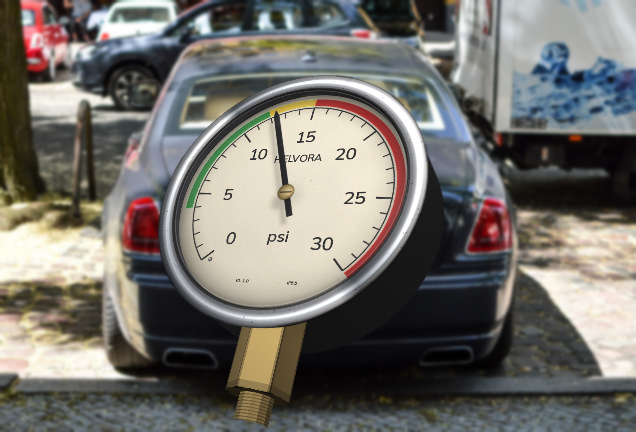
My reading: 12.5,psi
